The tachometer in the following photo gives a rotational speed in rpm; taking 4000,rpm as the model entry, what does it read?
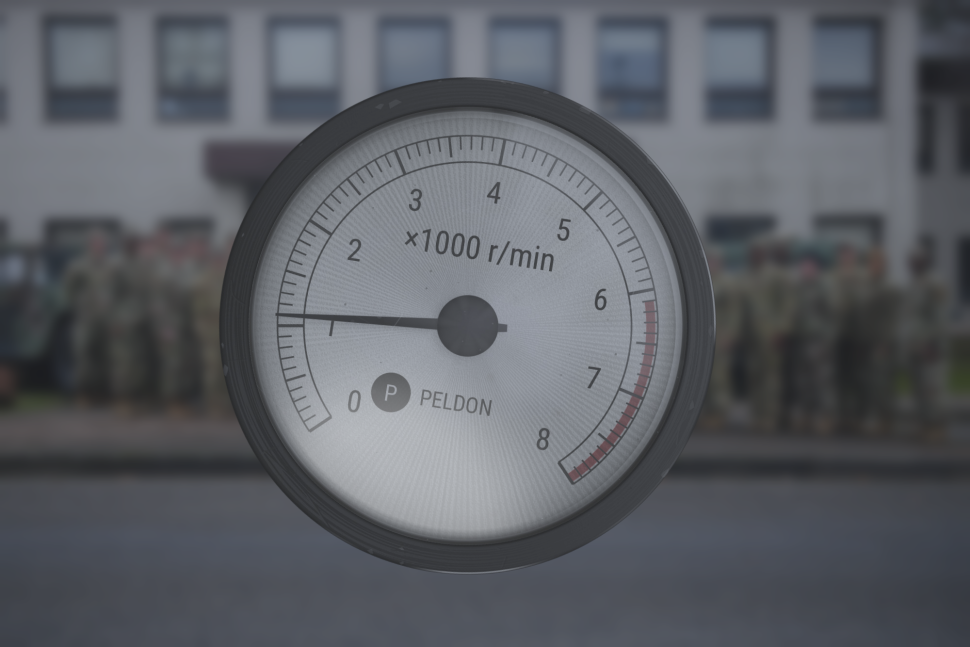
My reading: 1100,rpm
